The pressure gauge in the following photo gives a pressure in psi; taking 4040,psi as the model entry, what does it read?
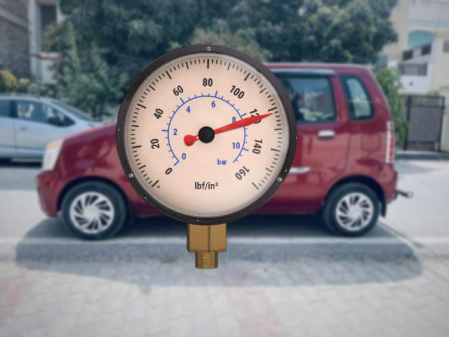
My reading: 122,psi
